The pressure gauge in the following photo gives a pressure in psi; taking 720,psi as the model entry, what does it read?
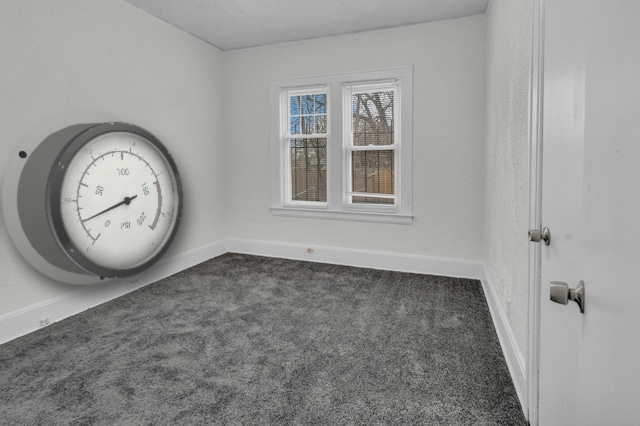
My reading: 20,psi
